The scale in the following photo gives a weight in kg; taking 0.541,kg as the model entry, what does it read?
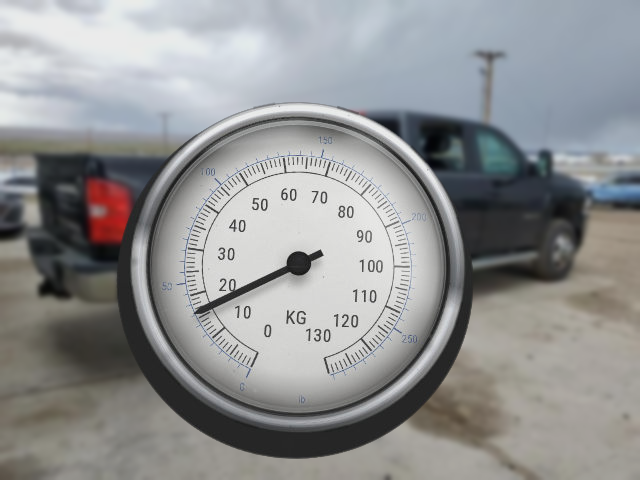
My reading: 16,kg
